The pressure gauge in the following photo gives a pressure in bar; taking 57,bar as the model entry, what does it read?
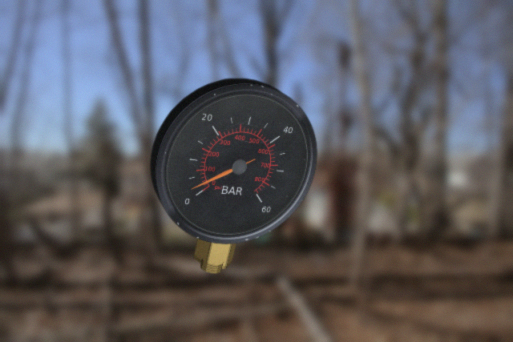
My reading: 2.5,bar
